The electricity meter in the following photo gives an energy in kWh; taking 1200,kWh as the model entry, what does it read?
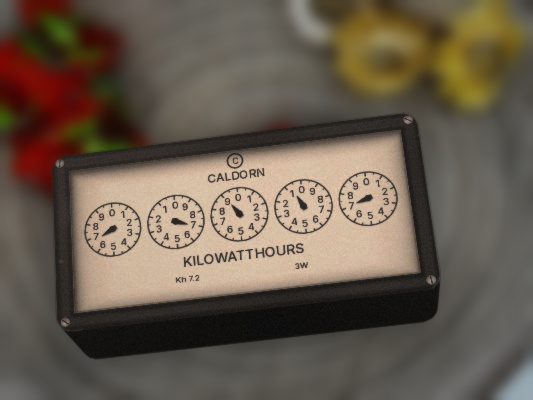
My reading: 66907,kWh
